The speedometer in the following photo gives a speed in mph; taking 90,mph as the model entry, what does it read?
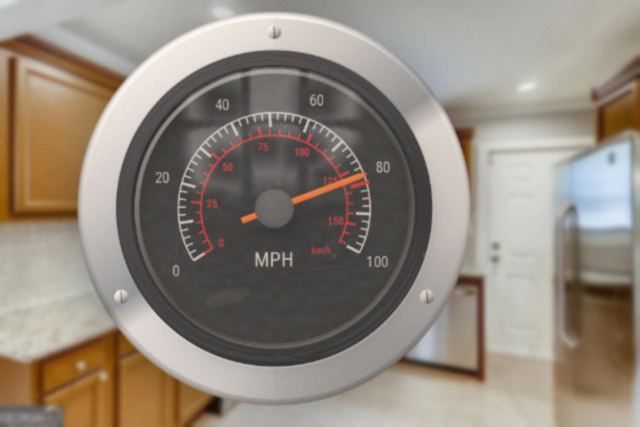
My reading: 80,mph
